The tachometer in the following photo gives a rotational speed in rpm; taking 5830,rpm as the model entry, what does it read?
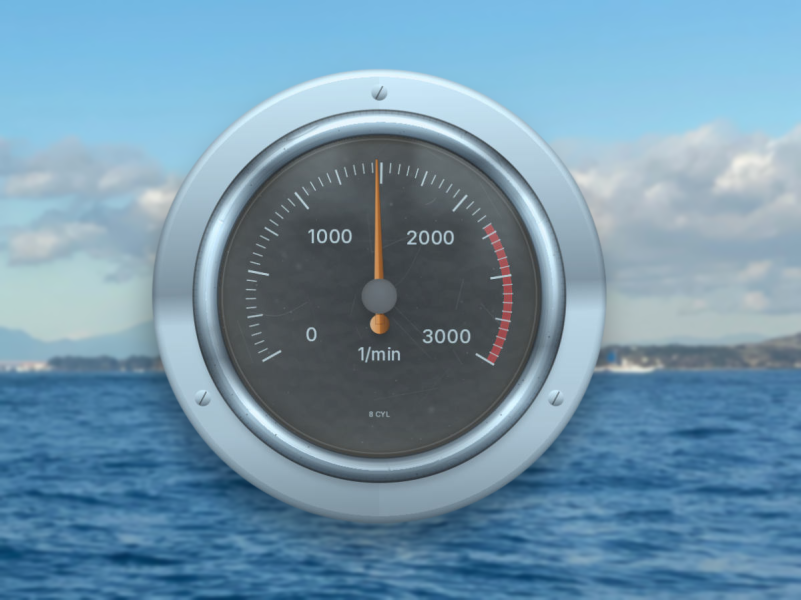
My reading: 1475,rpm
